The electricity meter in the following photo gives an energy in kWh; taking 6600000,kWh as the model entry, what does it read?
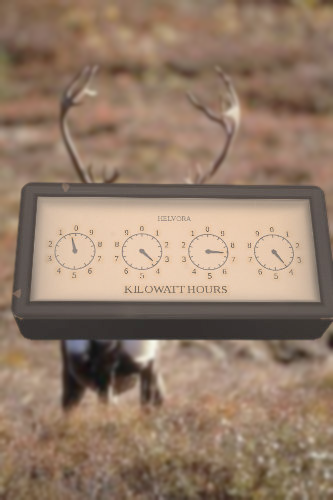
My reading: 374,kWh
